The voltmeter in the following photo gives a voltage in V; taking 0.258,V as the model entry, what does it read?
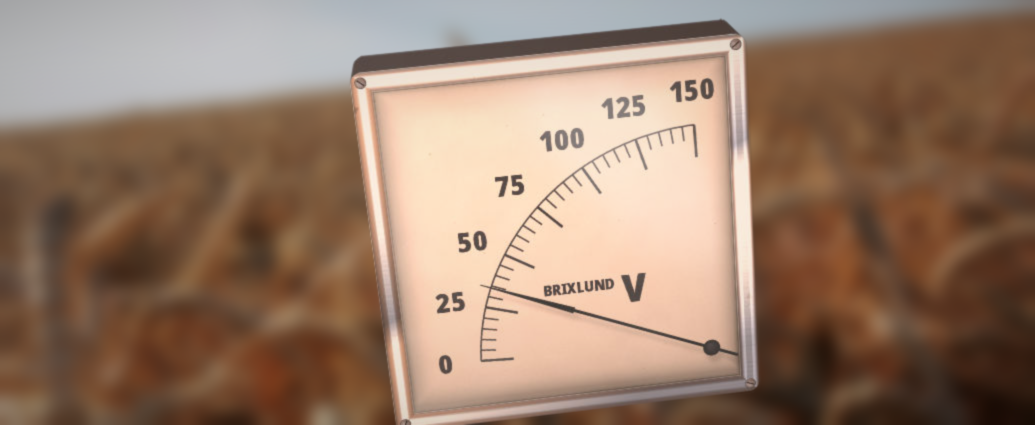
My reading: 35,V
